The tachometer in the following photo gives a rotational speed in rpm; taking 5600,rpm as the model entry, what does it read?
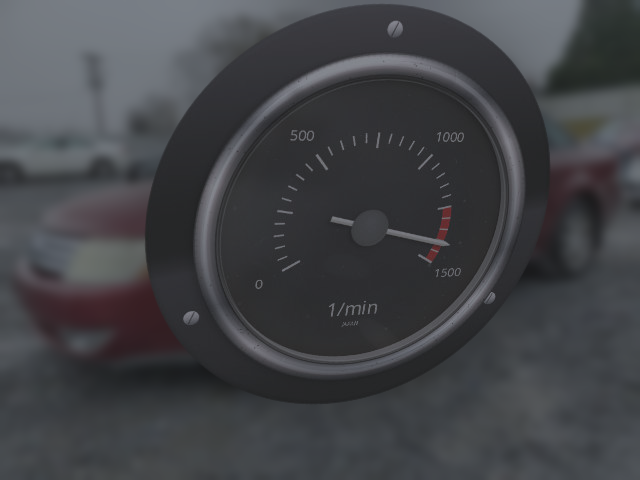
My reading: 1400,rpm
